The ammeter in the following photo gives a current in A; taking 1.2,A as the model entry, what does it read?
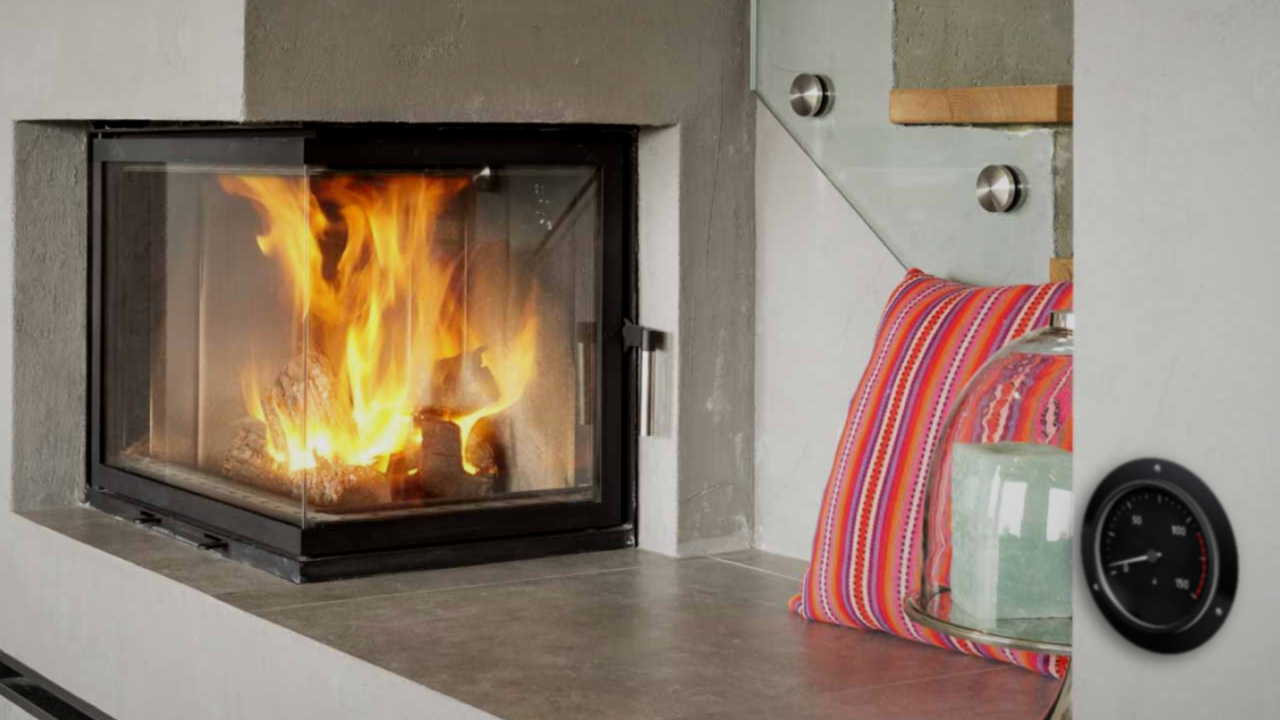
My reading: 5,A
